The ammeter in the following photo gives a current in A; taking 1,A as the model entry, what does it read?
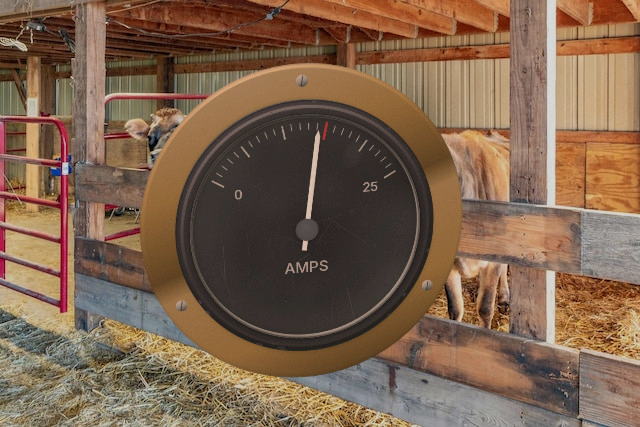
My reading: 14,A
